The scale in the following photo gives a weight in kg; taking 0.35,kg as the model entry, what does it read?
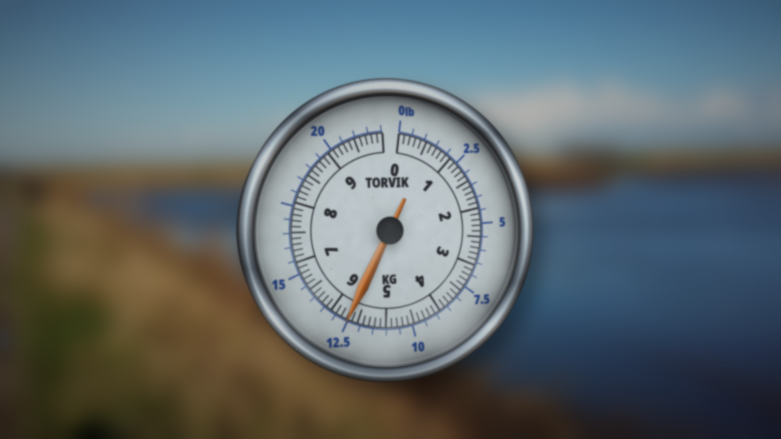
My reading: 5.7,kg
